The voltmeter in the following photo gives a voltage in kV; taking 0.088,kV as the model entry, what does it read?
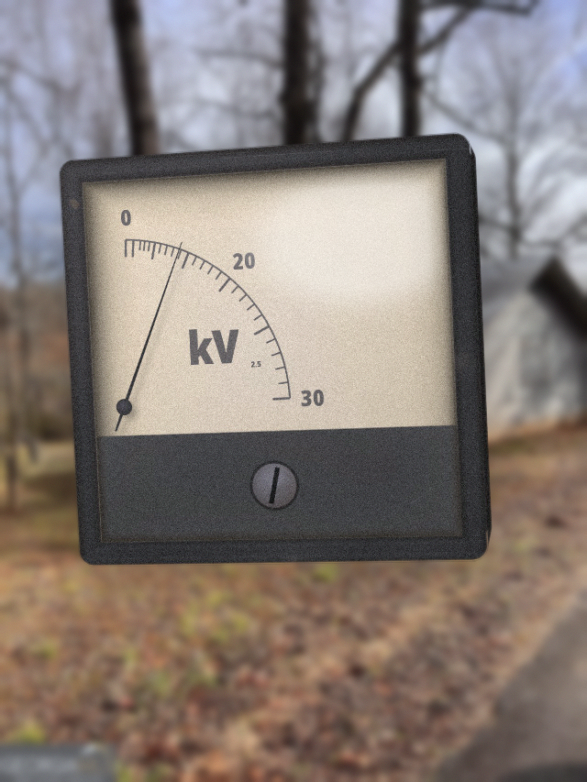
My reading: 14,kV
